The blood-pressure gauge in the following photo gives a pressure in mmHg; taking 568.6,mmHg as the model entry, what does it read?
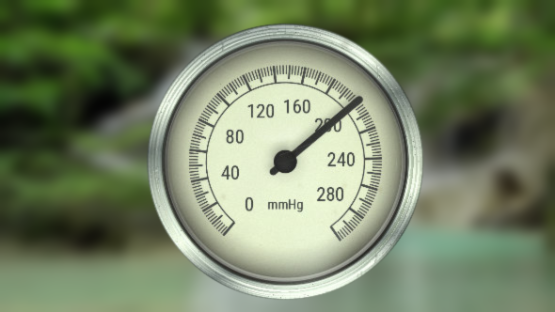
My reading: 200,mmHg
